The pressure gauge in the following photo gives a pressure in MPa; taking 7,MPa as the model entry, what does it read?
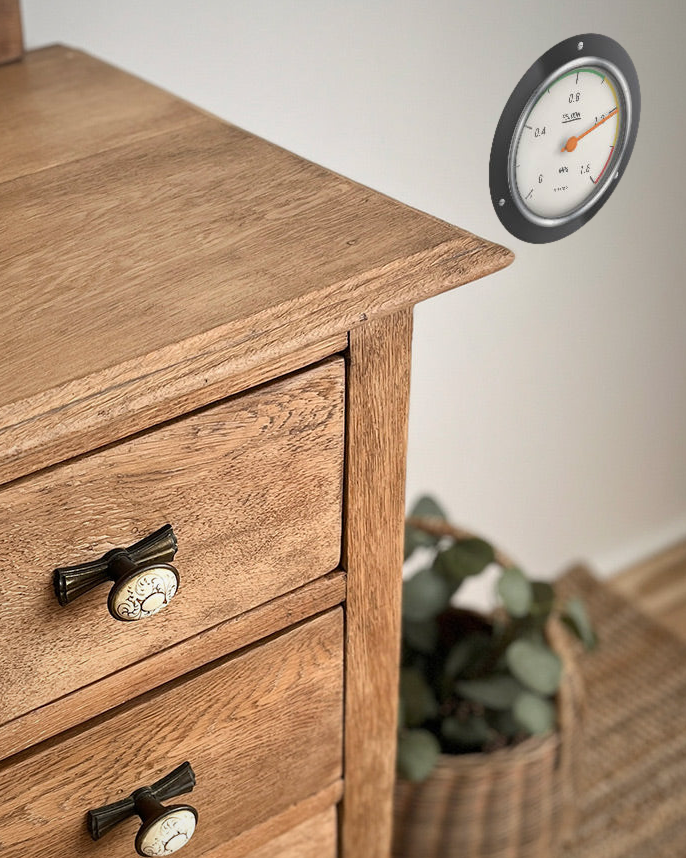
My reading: 1.2,MPa
